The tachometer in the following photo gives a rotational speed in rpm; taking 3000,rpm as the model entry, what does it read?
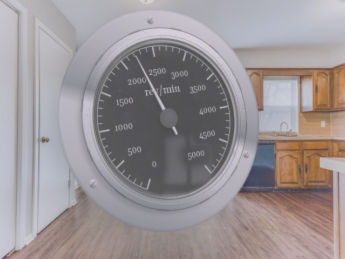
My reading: 2200,rpm
